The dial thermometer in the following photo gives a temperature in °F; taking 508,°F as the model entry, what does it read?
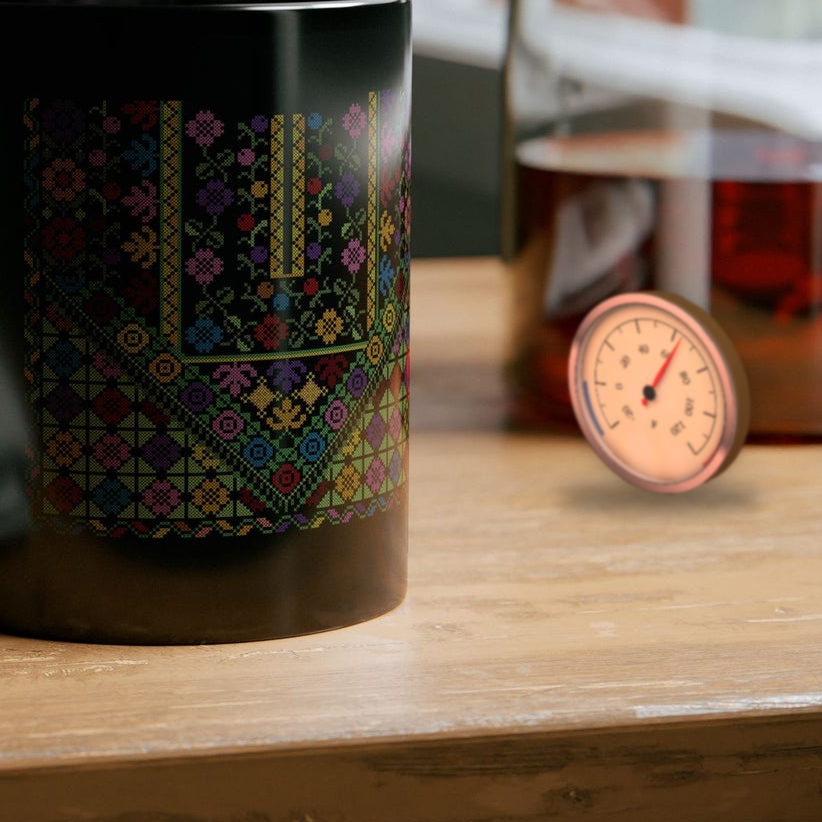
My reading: 65,°F
